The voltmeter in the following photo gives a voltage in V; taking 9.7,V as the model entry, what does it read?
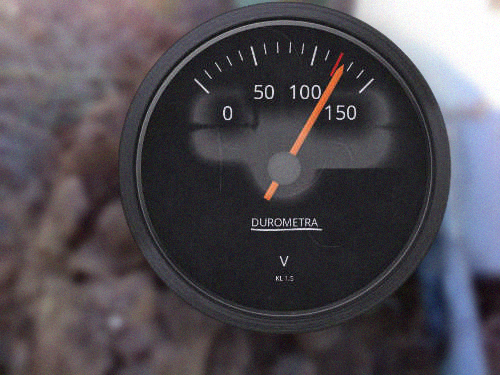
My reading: 125,V
